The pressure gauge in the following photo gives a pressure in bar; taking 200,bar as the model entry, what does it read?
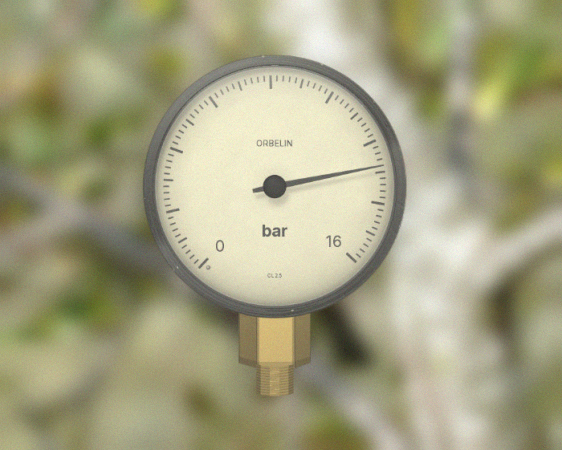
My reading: 12.8,bar
